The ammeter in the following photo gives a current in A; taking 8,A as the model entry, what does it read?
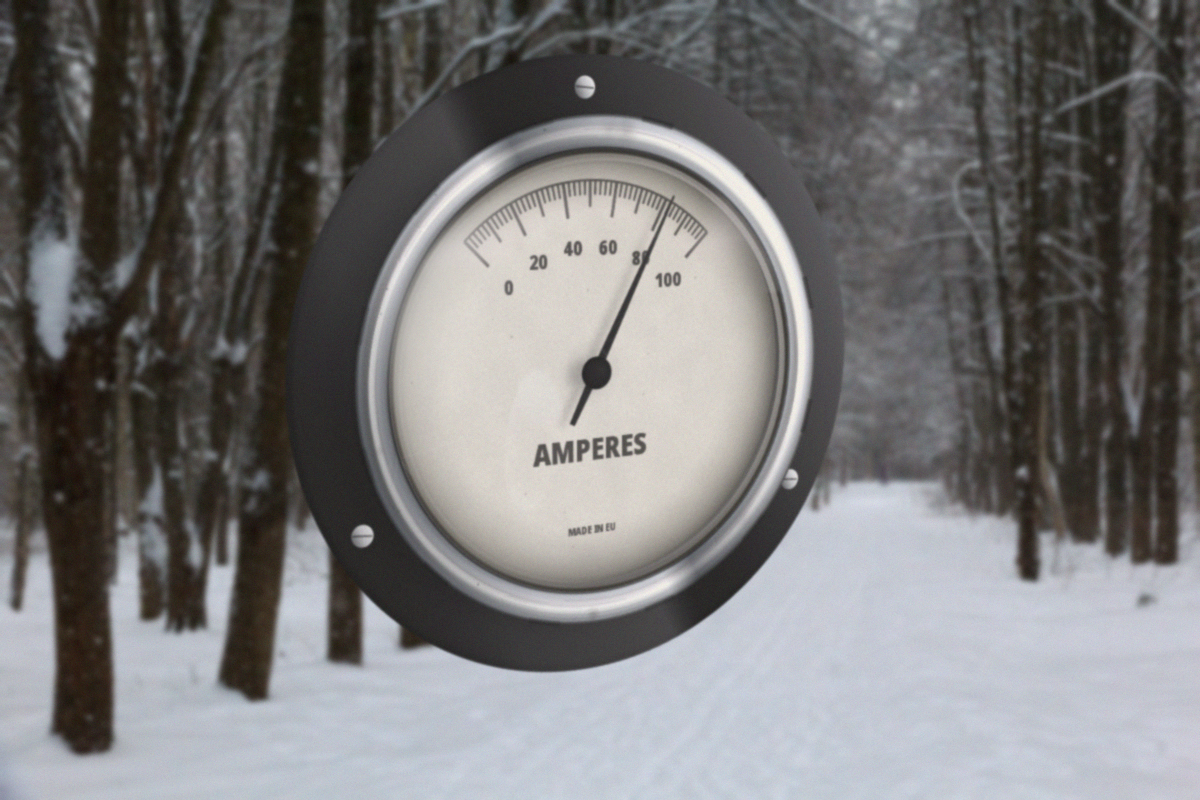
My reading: 80,A
